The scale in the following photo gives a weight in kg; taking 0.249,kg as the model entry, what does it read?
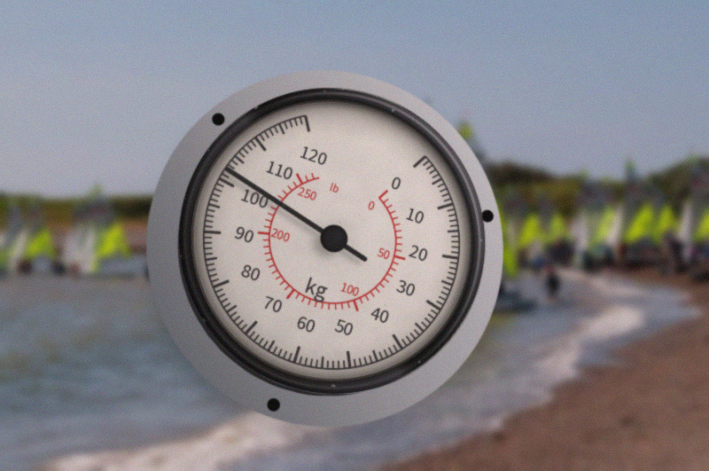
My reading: 102,kg
